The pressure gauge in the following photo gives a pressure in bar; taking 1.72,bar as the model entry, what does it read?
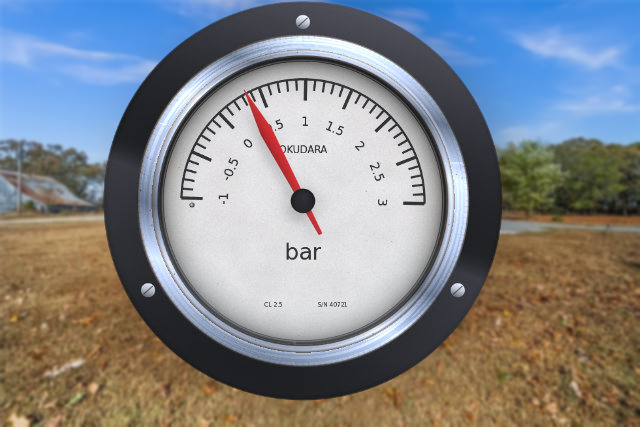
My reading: 0.35,bar
